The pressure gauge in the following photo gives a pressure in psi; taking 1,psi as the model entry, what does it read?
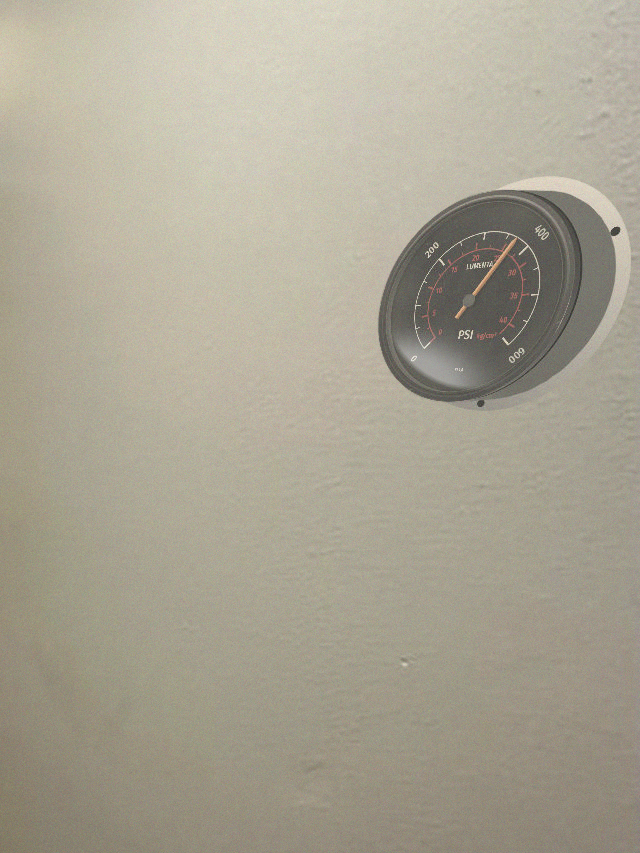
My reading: 375,psi
